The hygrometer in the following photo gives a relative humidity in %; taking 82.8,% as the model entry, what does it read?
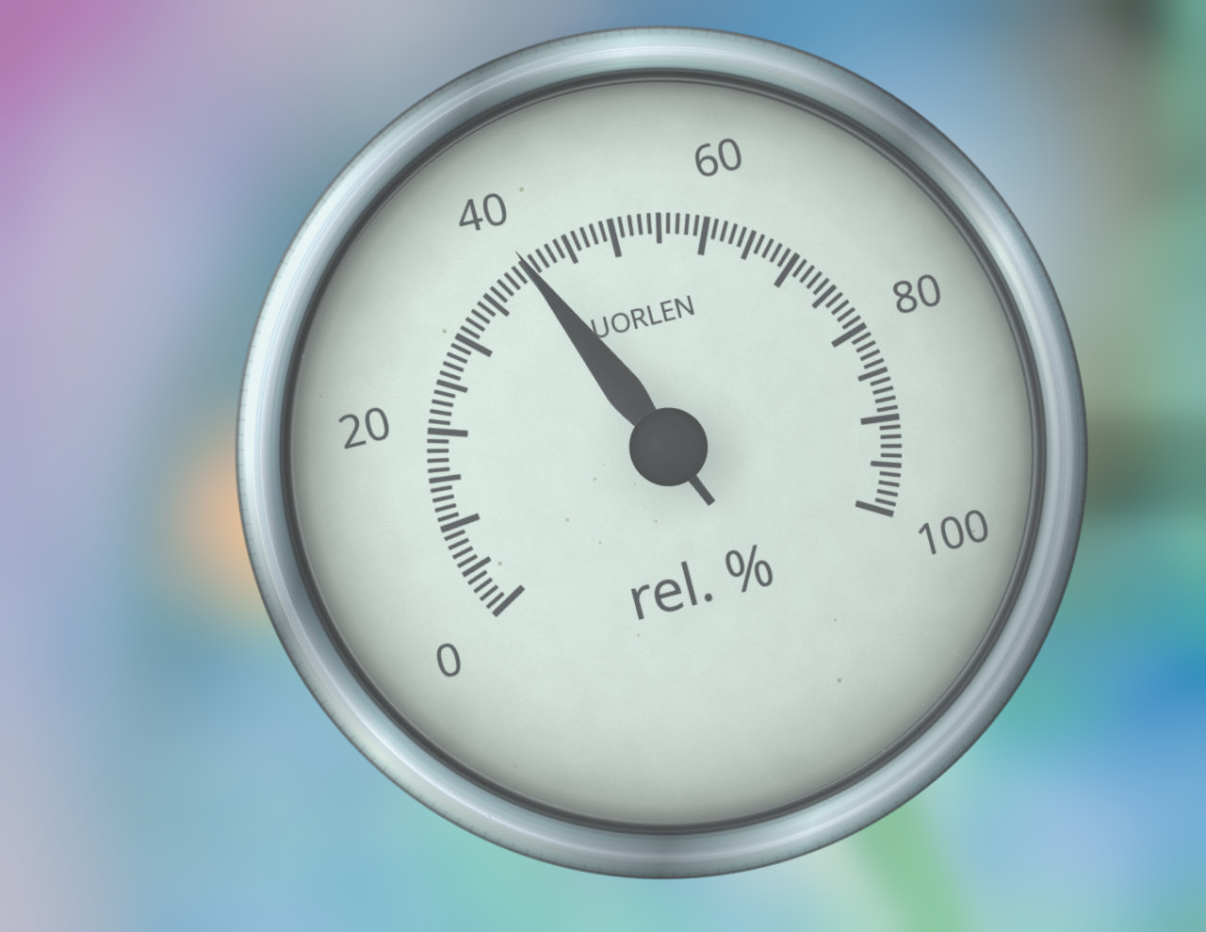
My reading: 40,%
